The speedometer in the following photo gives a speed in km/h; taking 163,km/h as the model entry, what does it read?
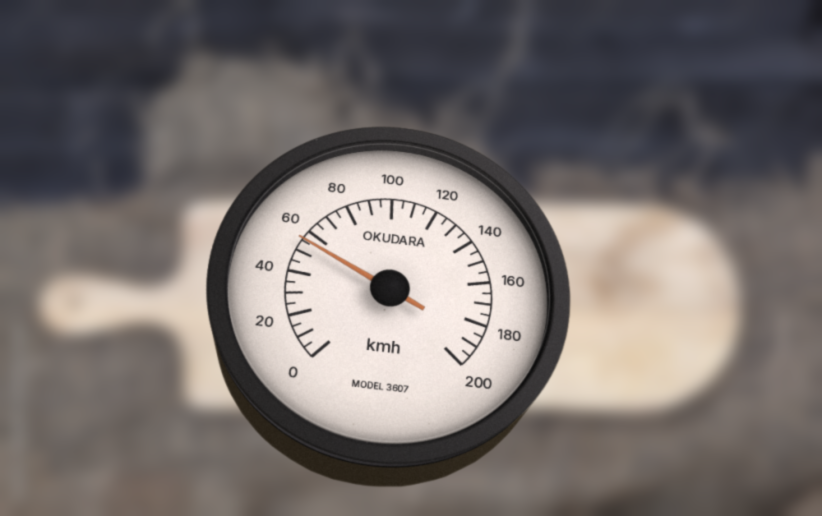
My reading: 55,km/h
